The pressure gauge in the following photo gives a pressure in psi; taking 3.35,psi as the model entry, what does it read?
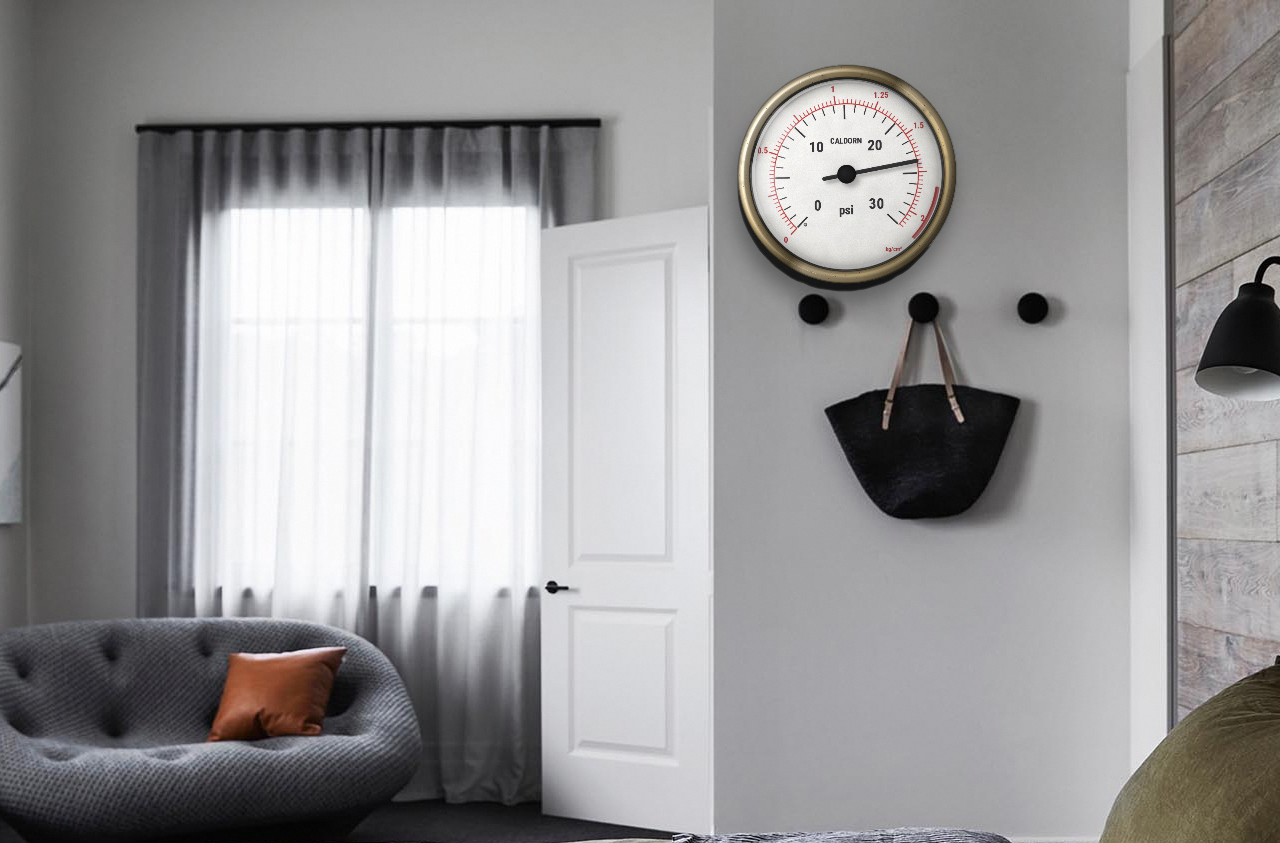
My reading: 24,psi
